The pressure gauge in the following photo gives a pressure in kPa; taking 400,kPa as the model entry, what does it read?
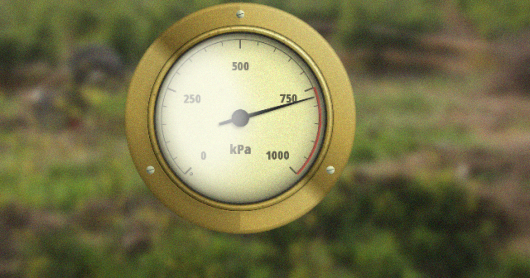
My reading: 775,kPa
